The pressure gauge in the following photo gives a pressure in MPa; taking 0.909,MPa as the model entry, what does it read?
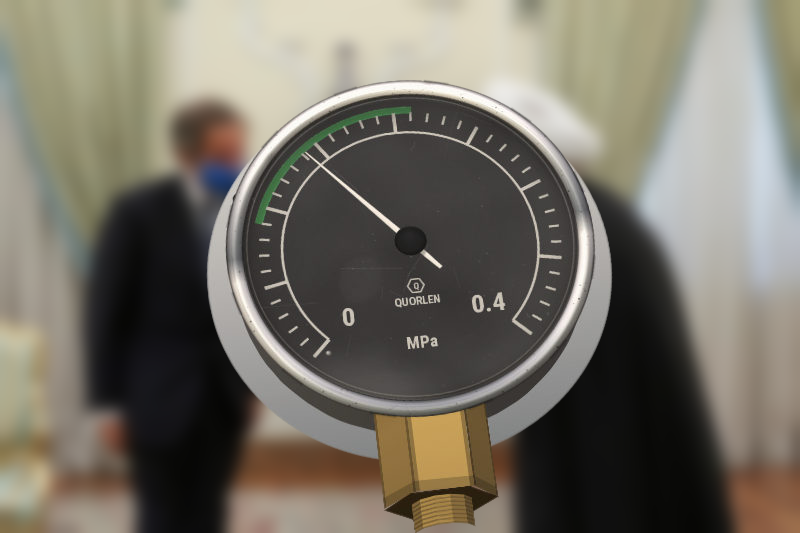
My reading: 0.14,MPa
